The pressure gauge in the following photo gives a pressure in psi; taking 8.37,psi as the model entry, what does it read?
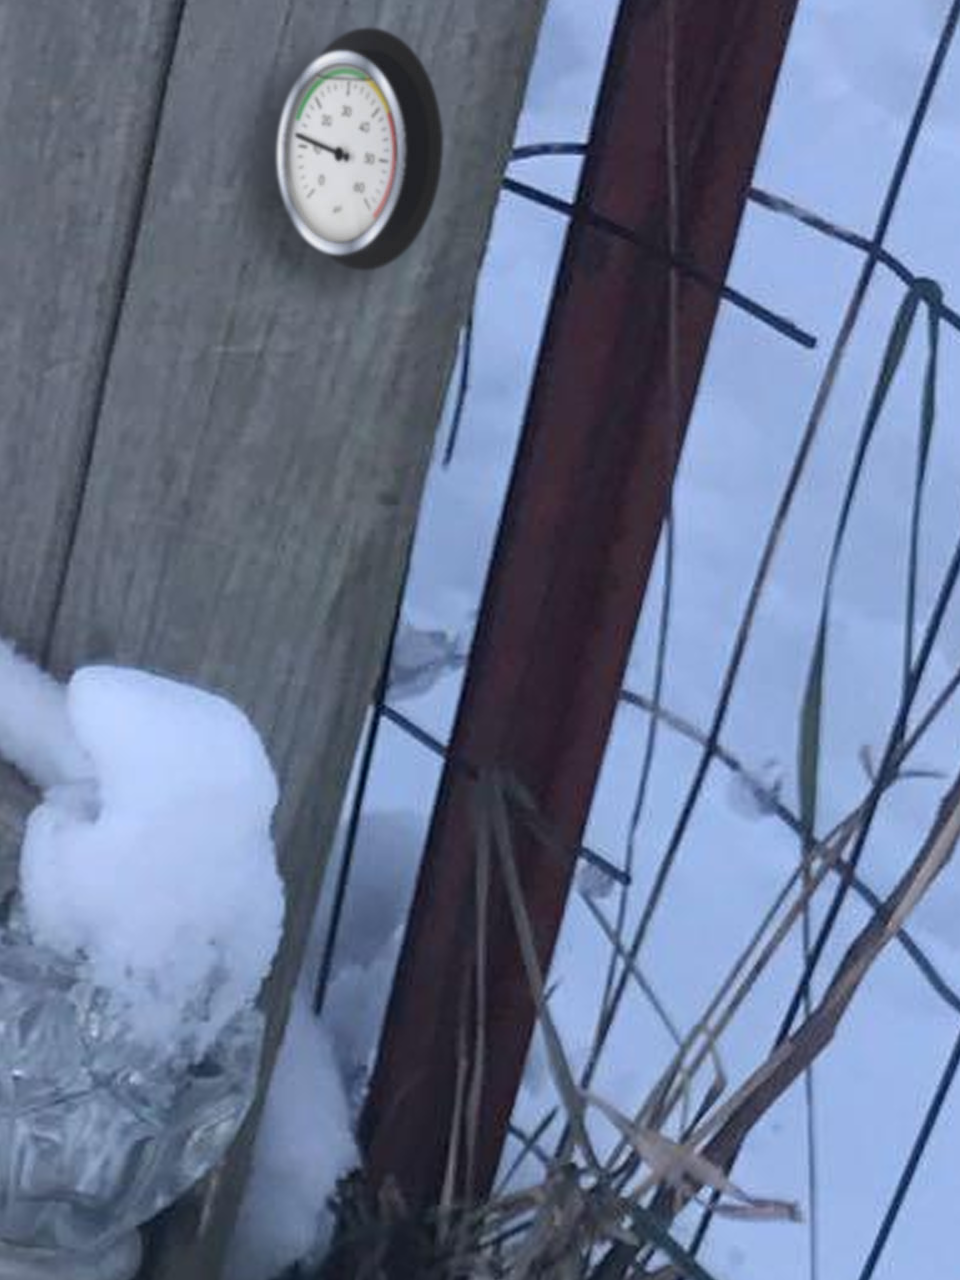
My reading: 12,psi
